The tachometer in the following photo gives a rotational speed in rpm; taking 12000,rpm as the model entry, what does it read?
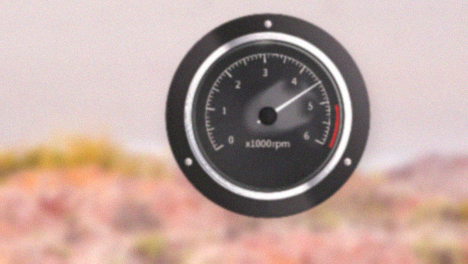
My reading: 4500,rpm
